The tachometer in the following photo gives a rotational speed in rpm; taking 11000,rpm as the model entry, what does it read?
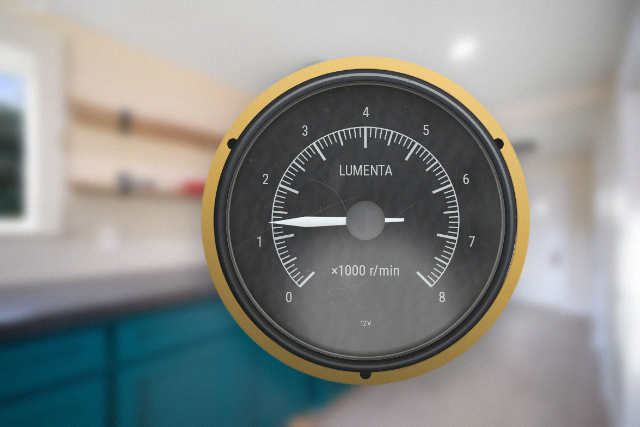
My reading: 1300,rpm
